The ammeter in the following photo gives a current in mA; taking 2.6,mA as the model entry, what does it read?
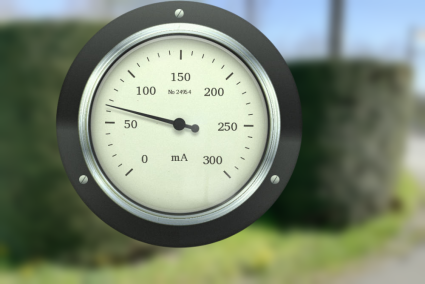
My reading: 65,mA
